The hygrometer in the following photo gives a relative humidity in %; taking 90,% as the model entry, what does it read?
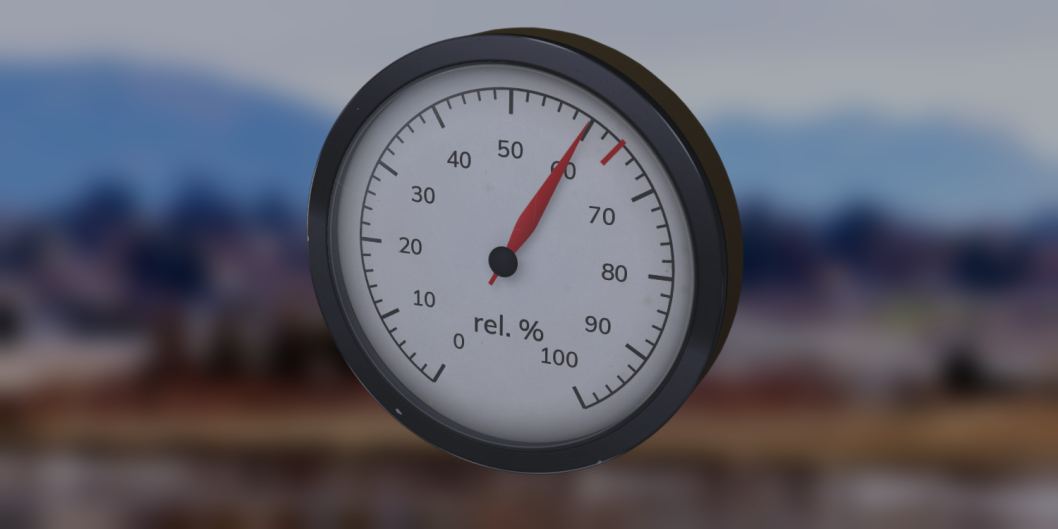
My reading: 60,%
